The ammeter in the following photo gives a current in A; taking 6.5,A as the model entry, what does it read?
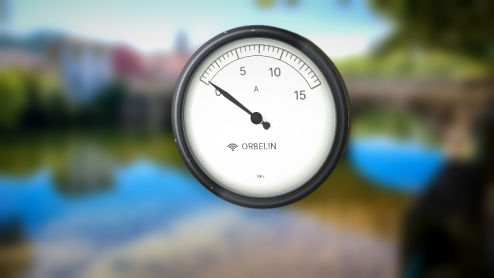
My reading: 0.5,A
